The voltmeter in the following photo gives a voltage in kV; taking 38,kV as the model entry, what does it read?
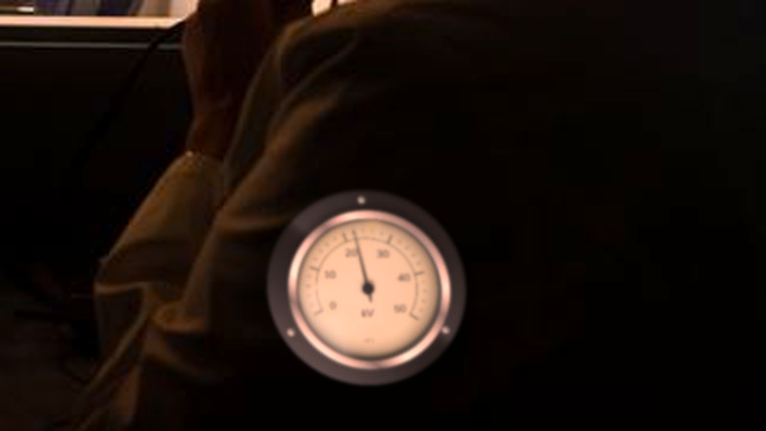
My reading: 22,kV
